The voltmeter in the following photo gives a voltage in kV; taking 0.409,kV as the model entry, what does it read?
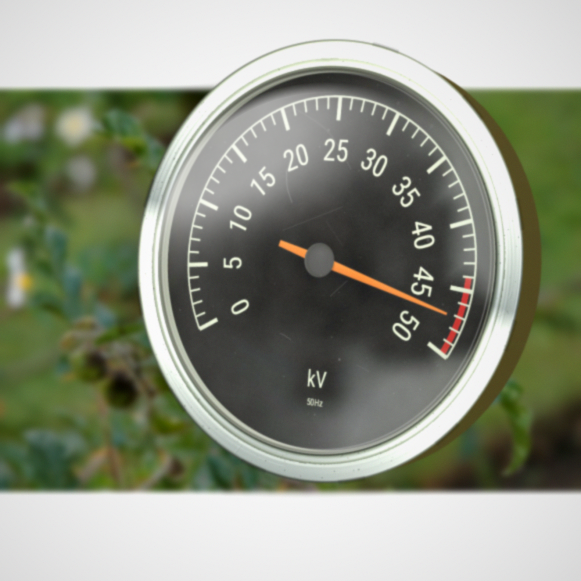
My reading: 47,kV
